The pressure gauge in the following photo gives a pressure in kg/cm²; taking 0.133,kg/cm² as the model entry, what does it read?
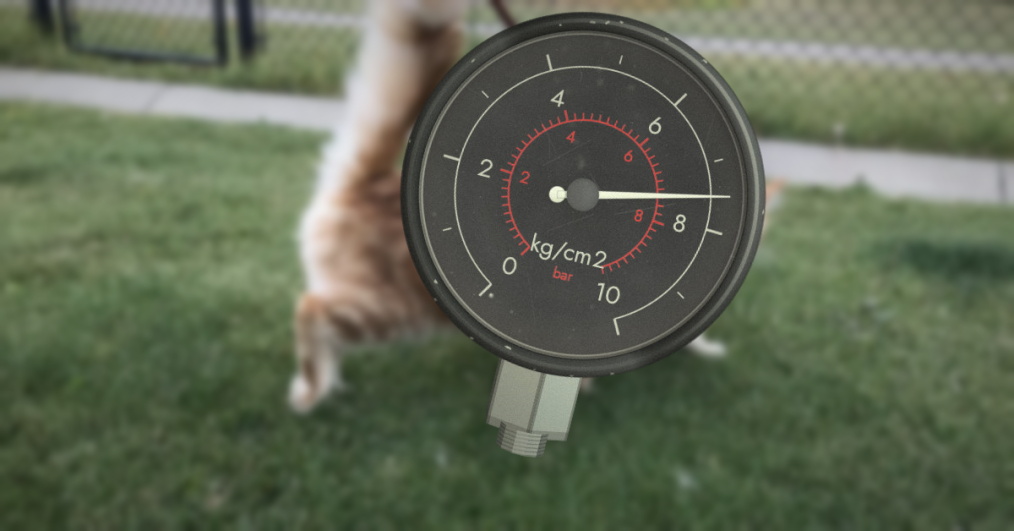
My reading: 7.5,kg/cm²
